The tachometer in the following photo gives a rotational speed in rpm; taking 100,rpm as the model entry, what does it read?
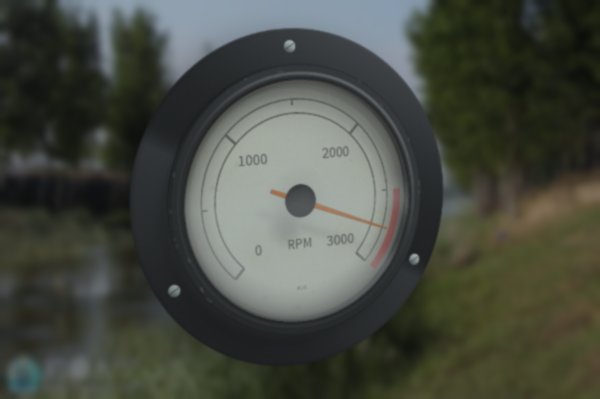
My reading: 2750,rpm
